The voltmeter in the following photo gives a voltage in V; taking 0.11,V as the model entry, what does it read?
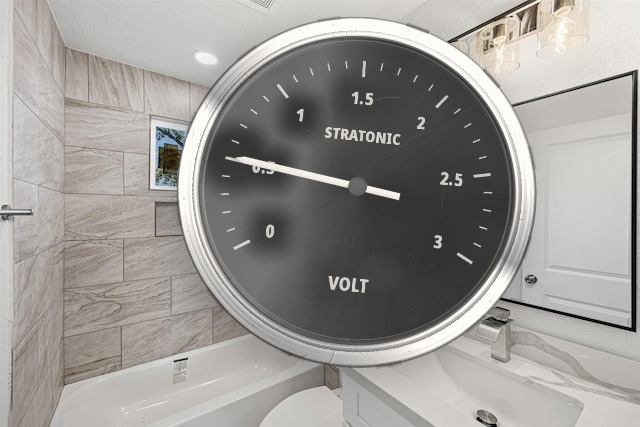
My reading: 0.5,V
